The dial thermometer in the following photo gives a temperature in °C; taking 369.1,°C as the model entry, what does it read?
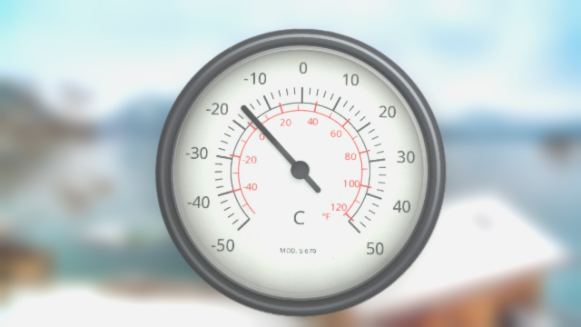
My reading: -16,°C
